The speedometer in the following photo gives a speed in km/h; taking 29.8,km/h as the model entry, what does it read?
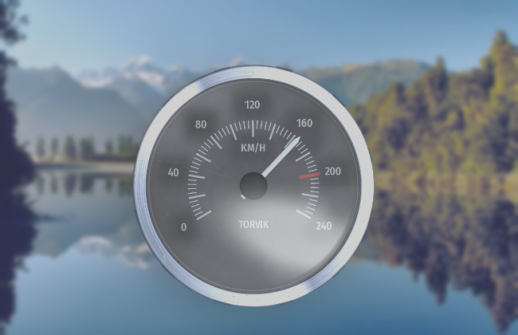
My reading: 164,km/h
